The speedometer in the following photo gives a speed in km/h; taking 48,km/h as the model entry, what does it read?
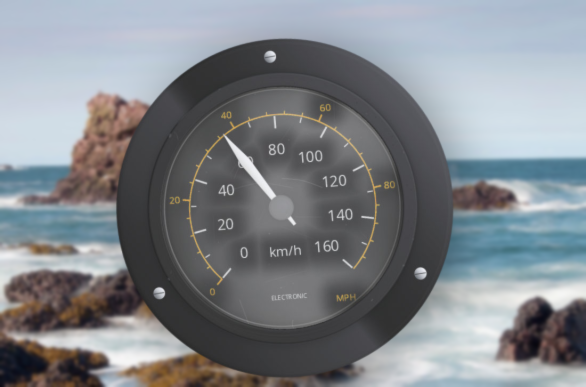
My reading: 60,km/h
